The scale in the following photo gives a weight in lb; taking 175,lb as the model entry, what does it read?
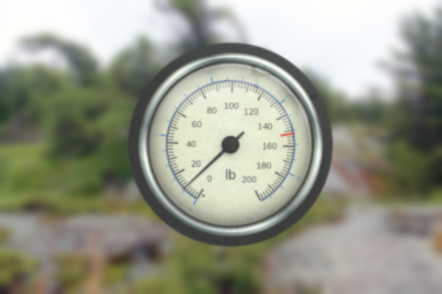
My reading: 10,lb
